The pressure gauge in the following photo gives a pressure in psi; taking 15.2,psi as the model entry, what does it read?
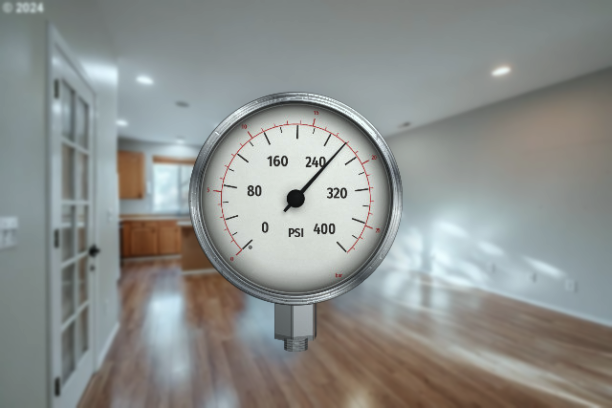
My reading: 260,psi
